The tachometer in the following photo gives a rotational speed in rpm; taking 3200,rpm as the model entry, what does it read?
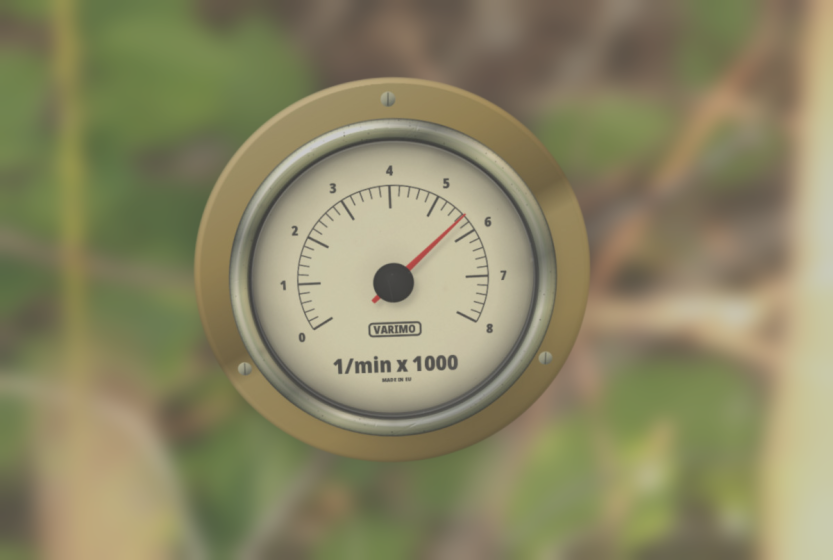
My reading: 5600,rpm
